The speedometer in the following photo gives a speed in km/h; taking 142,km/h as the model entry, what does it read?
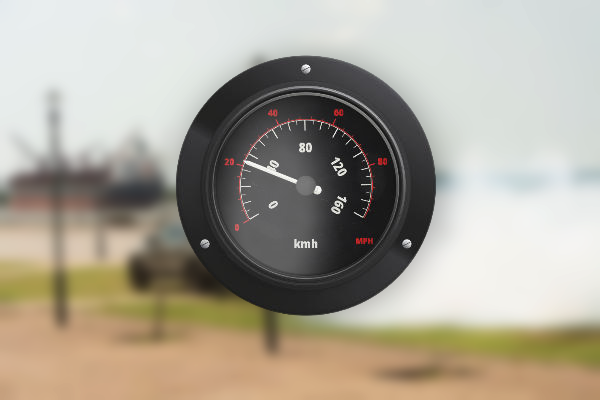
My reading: 35,km/h
